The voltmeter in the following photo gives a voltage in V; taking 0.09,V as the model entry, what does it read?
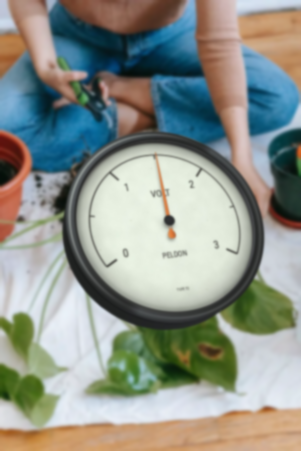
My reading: 1.5,V
